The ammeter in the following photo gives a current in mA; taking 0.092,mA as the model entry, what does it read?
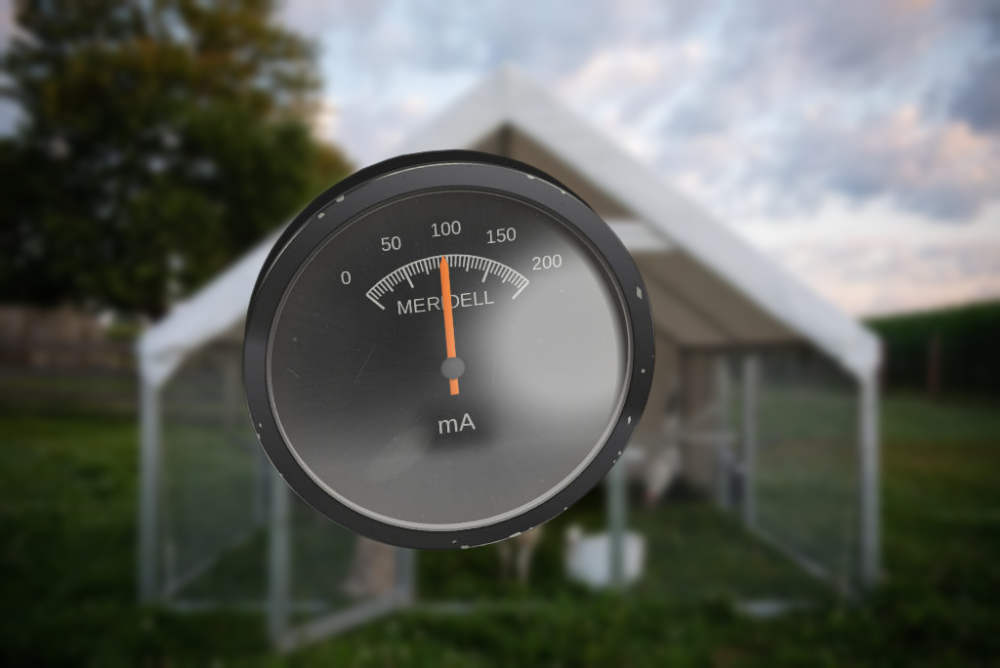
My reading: 95,mA
